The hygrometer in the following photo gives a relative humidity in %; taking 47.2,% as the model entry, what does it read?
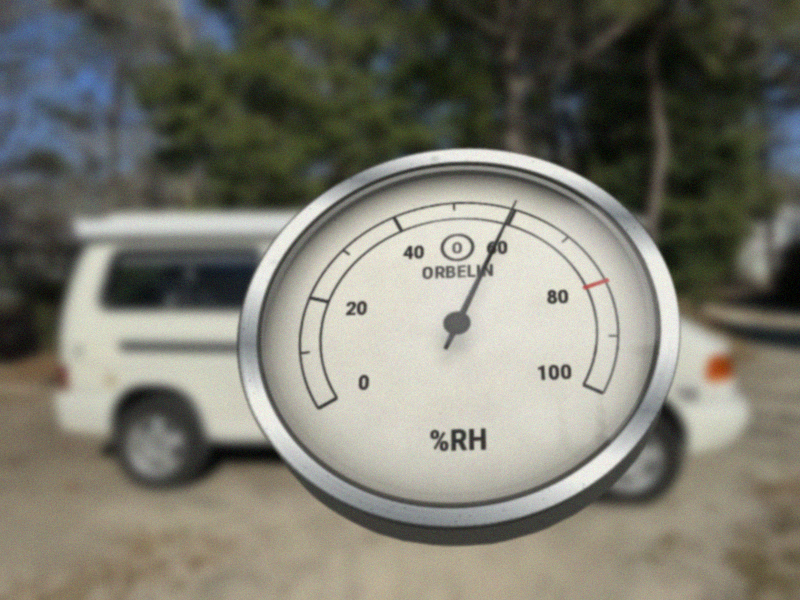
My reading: 60,%
